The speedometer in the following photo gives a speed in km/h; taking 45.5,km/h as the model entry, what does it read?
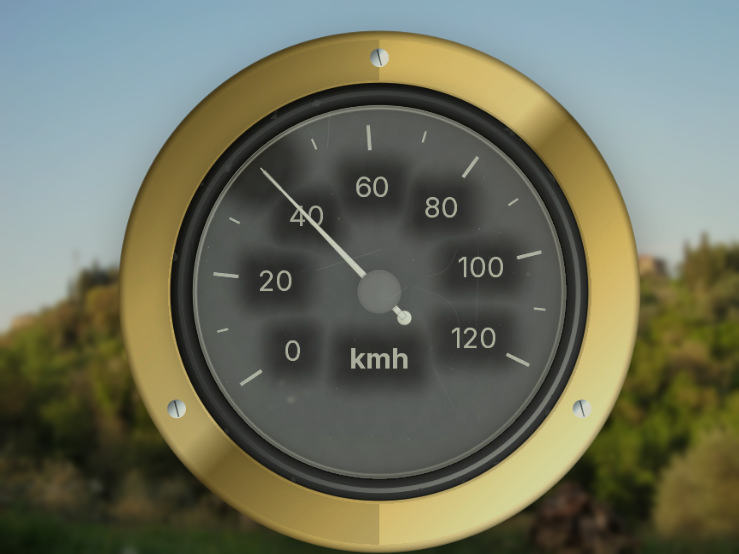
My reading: 40,km/h
